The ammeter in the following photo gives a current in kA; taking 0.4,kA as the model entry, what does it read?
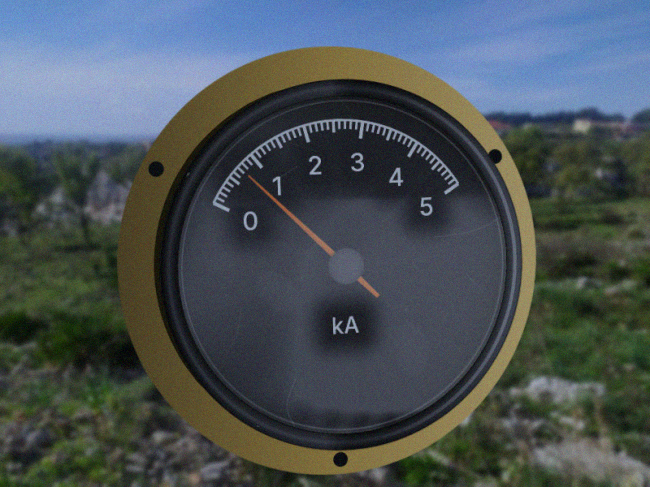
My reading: 0.7,kA
